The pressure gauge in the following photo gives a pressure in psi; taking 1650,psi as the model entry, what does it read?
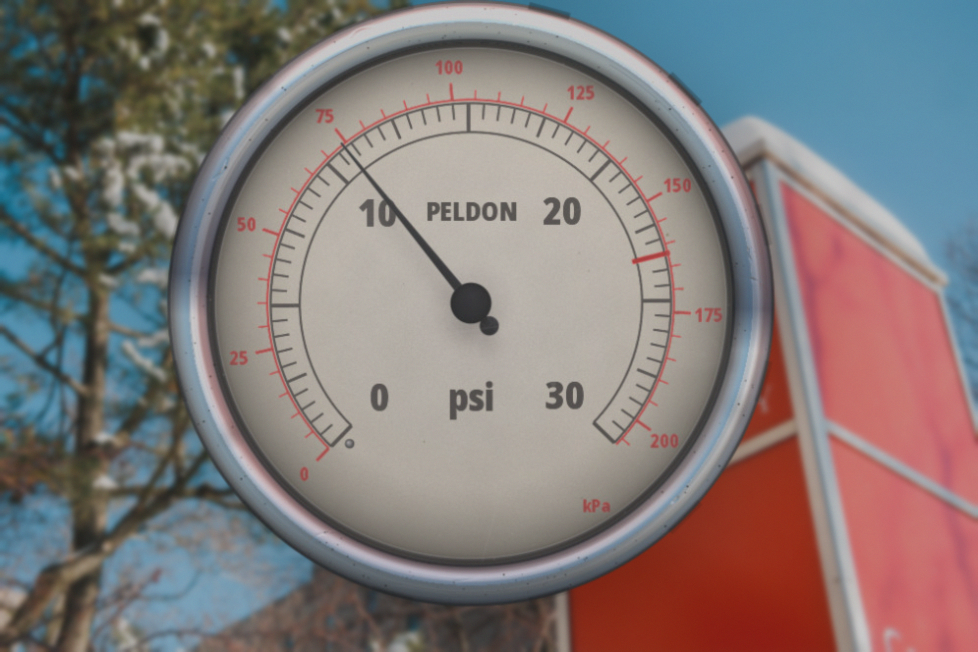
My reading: 10.75,psi
